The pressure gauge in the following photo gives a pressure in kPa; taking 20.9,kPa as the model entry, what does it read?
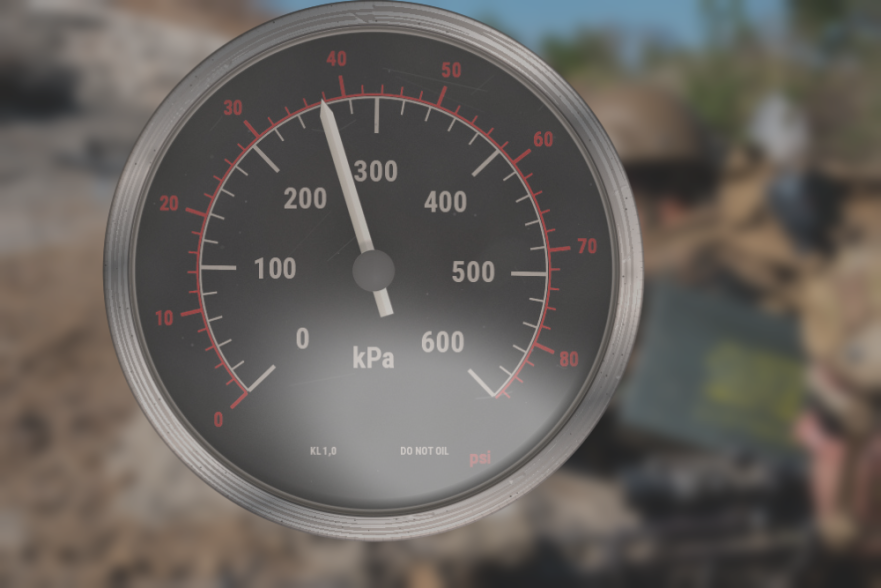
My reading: 260,kPa
